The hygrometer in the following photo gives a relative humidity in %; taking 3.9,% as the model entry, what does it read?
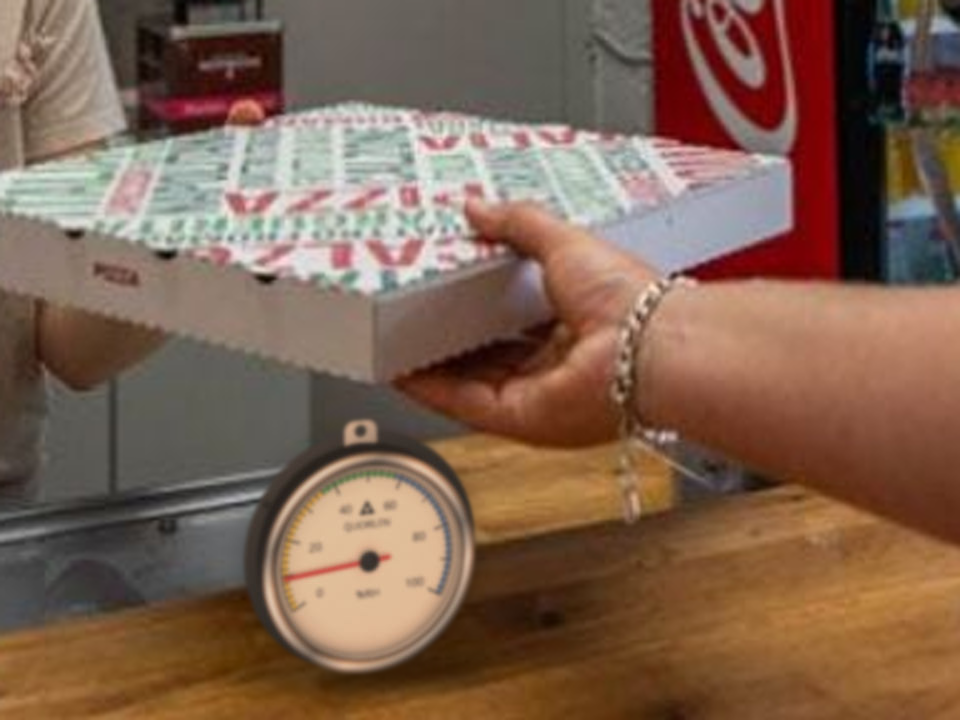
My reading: 10,%
